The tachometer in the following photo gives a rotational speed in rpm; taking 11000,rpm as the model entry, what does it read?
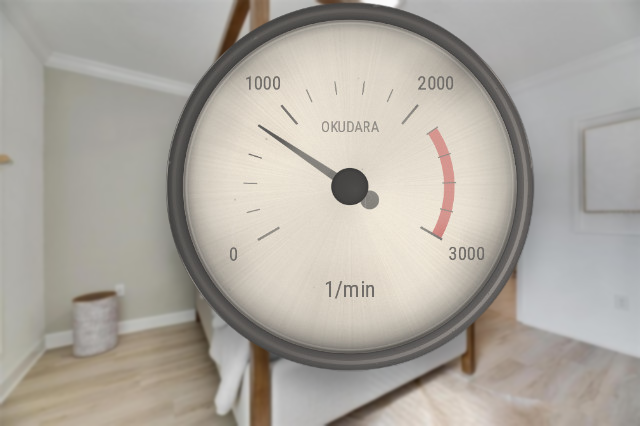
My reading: 800,rpm
